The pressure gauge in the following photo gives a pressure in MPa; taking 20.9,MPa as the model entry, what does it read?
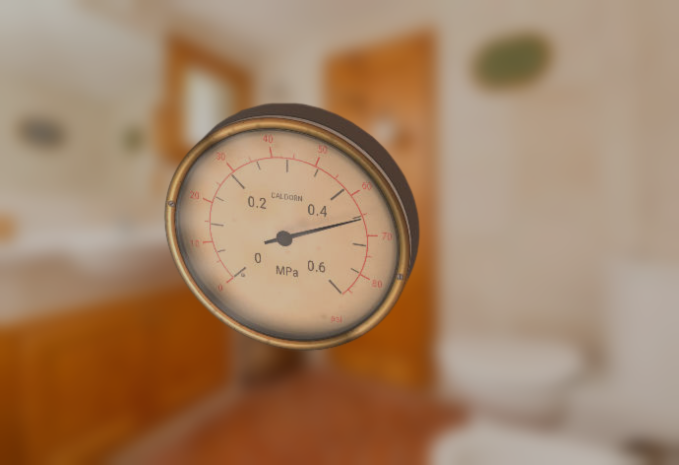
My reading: 0.45,MPa
